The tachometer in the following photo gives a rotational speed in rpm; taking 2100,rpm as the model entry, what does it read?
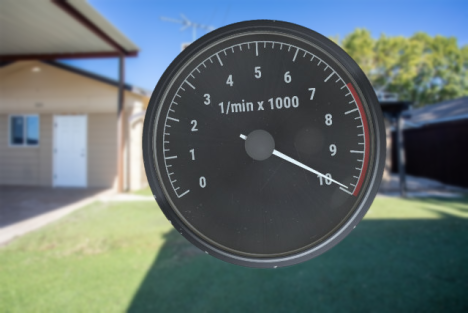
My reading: 9900,rpm
